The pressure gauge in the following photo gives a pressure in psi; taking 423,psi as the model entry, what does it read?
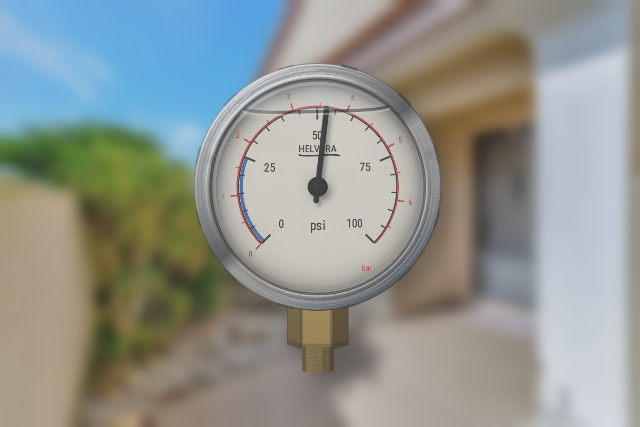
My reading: 52.5,psi
